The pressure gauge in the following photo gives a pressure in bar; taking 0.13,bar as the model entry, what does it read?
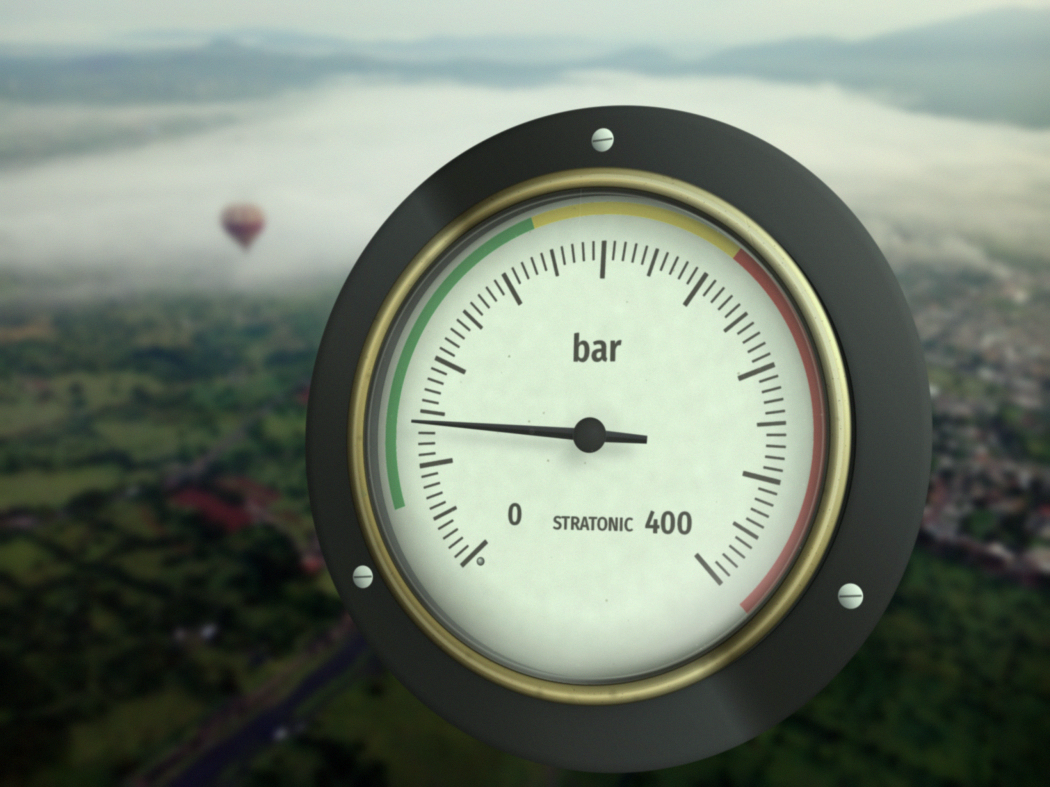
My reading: 70,bar
